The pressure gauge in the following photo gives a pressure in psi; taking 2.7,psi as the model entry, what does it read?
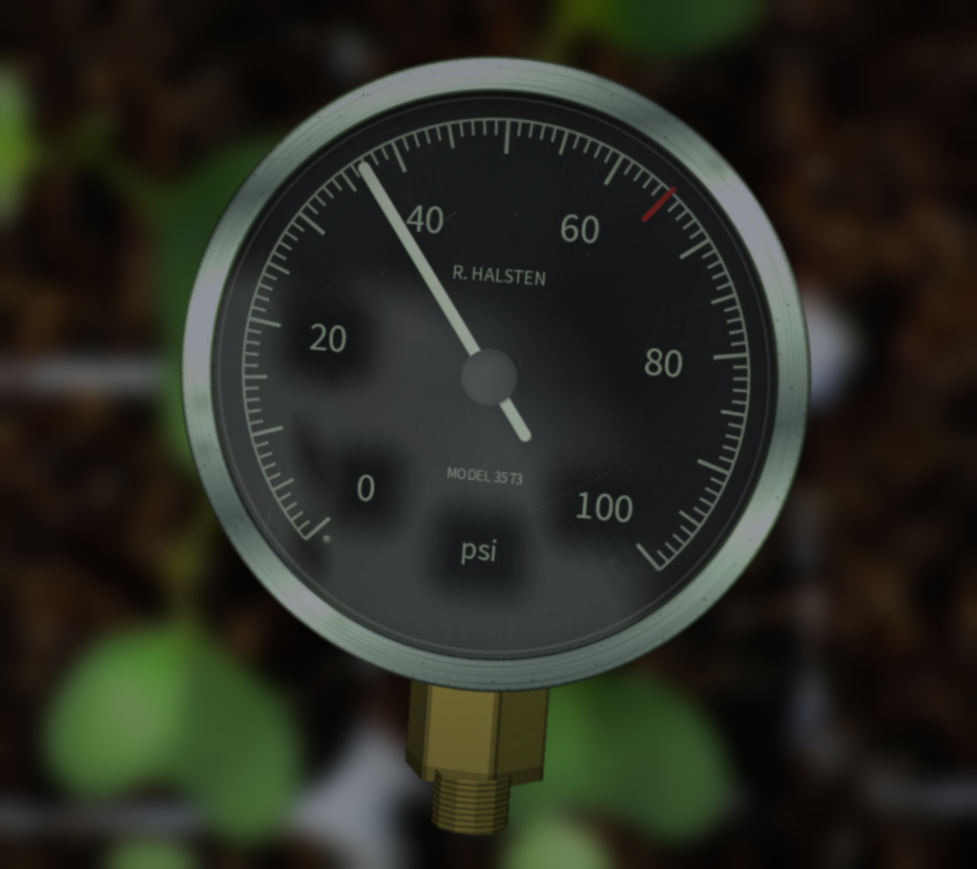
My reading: 37,psi
